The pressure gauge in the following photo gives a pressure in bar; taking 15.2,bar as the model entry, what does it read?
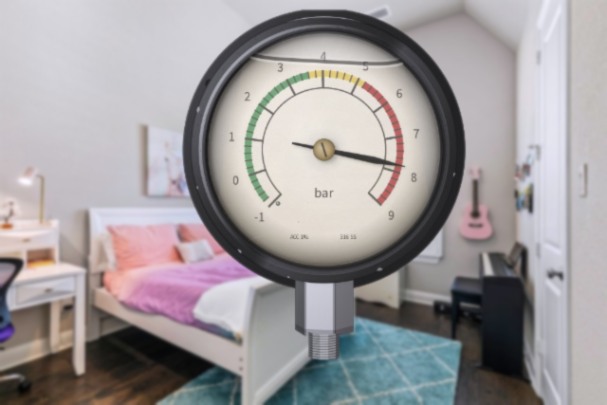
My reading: 7.8,bar
